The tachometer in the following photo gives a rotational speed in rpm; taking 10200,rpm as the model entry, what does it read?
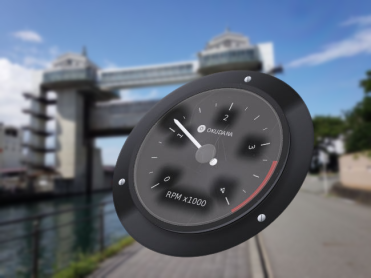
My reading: 1125,rpm
